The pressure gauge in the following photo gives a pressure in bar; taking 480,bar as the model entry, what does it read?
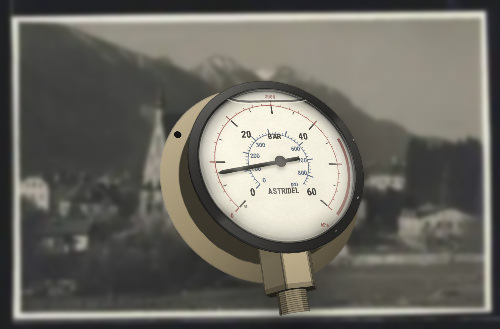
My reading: 7.5,bar
